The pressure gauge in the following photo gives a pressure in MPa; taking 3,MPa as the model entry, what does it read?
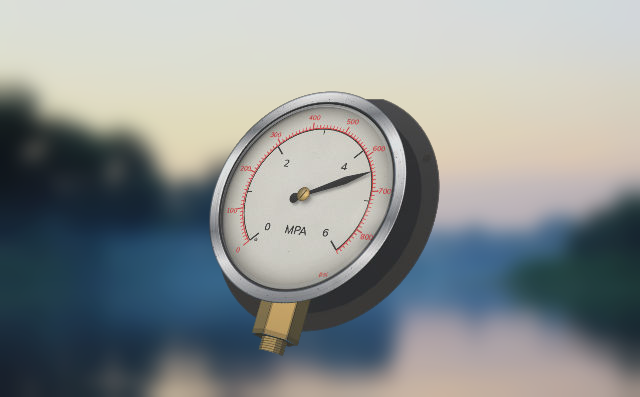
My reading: 4.5,MPa
